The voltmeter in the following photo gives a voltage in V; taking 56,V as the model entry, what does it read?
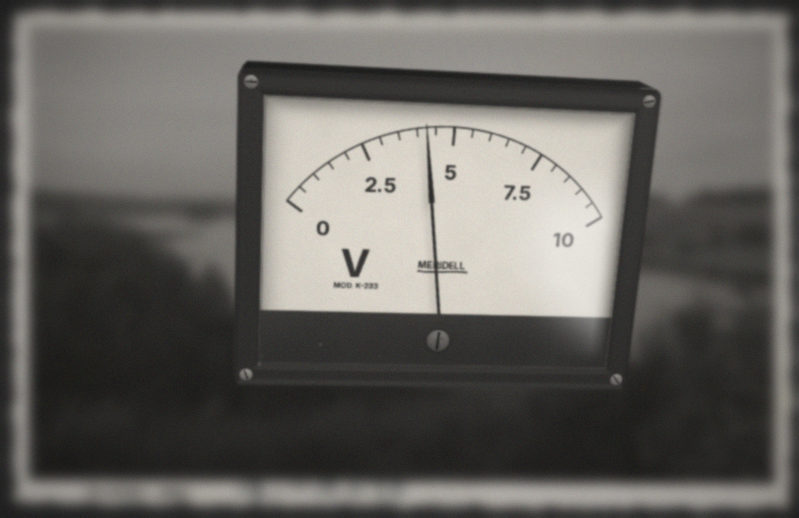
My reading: 4.25,V
